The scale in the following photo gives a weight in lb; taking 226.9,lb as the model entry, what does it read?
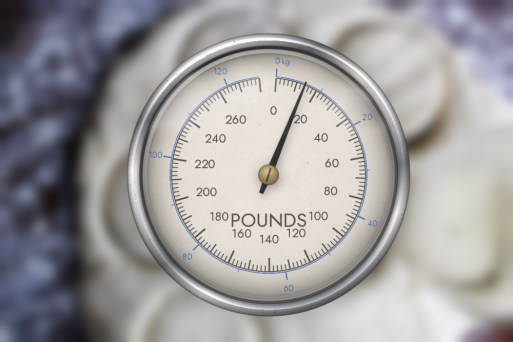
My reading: 14,lb
